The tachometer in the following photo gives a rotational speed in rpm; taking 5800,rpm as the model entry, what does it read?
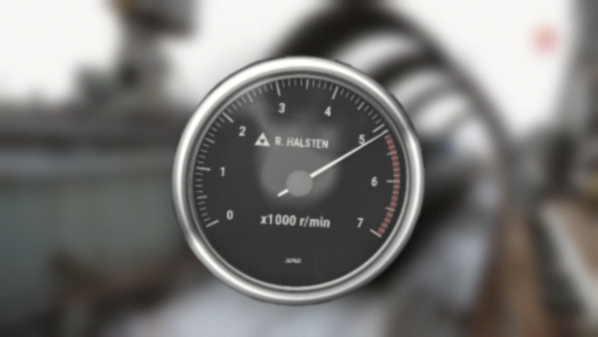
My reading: 5100,rpm
